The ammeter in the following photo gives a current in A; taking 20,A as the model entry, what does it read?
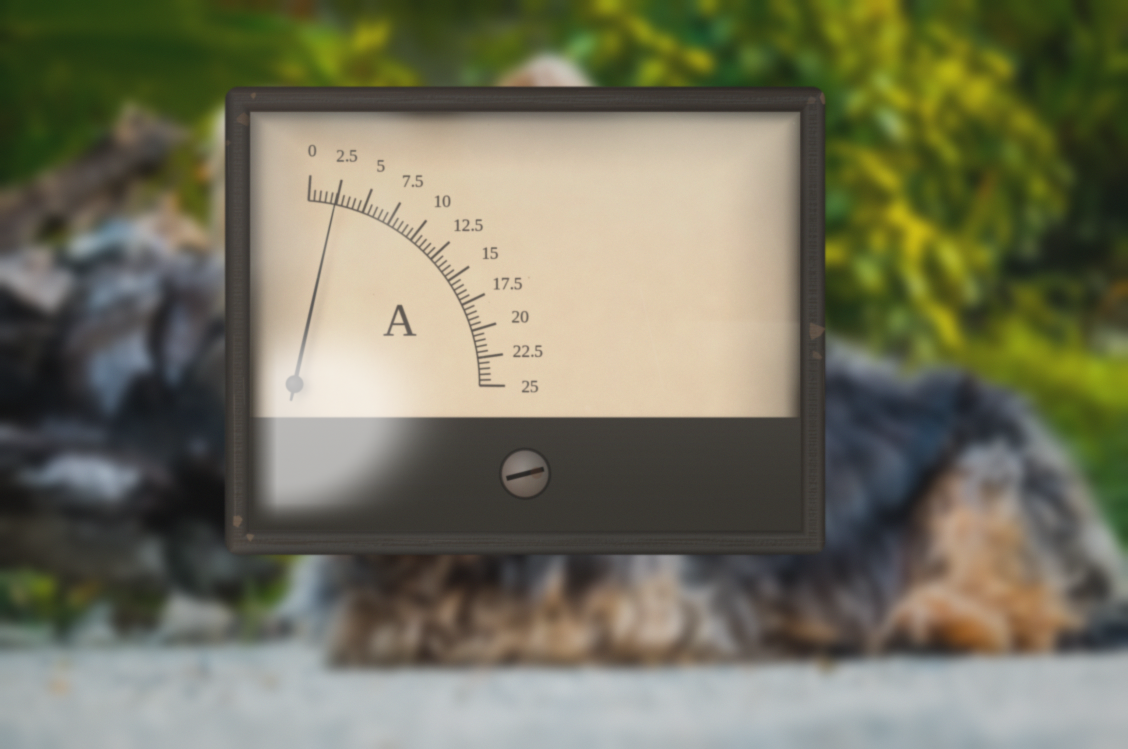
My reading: 2.5,A
